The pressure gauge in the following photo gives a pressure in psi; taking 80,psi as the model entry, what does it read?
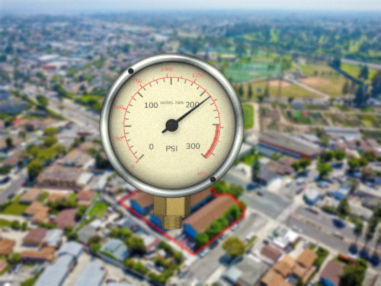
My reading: 210,psi
